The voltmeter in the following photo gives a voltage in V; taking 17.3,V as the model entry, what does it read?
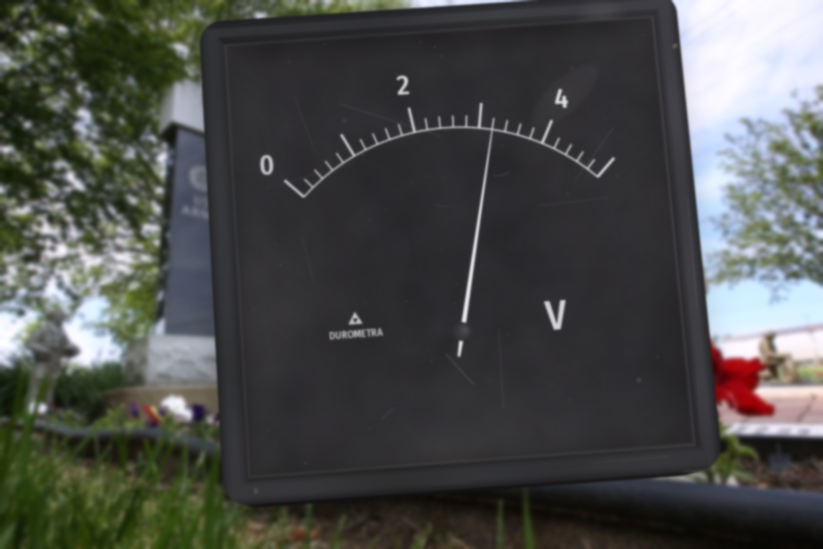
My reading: 3.2,V
